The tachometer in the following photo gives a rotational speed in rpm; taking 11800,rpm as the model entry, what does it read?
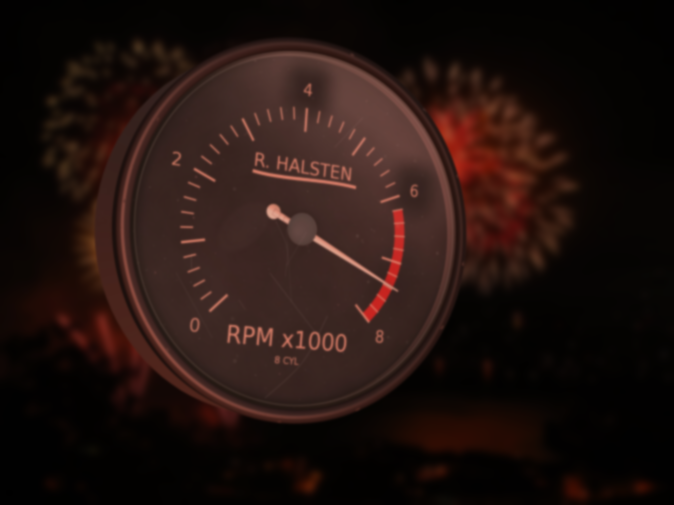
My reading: 7400,rpm
